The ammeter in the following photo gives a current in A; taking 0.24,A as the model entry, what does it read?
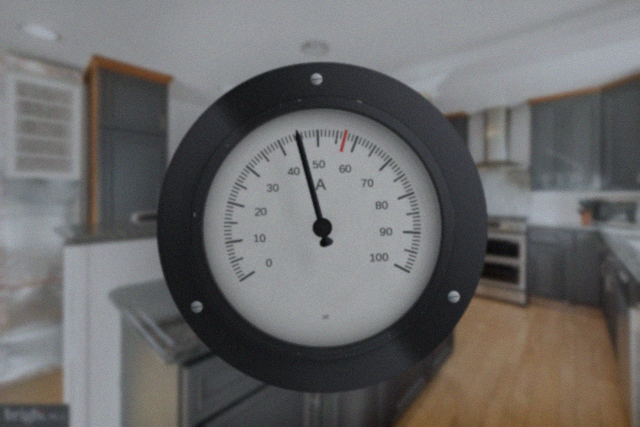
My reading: 45,A
